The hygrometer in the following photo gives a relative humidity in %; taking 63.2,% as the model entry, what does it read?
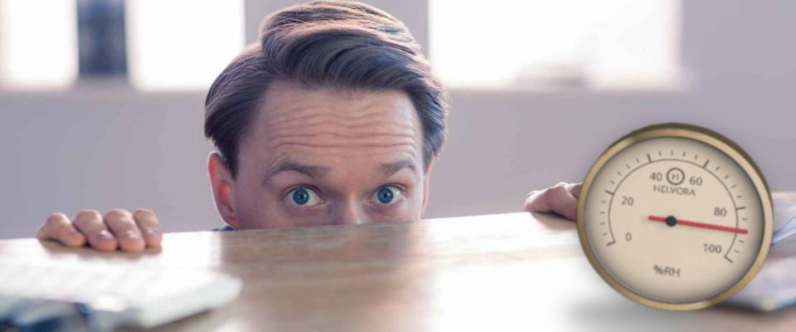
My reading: 88,%
